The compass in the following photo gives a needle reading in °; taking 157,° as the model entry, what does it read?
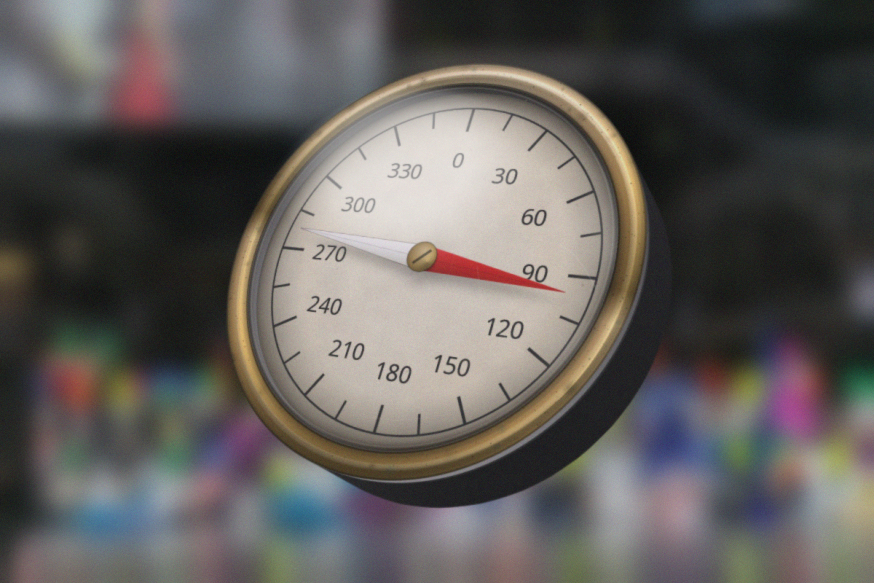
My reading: 97.5,°
